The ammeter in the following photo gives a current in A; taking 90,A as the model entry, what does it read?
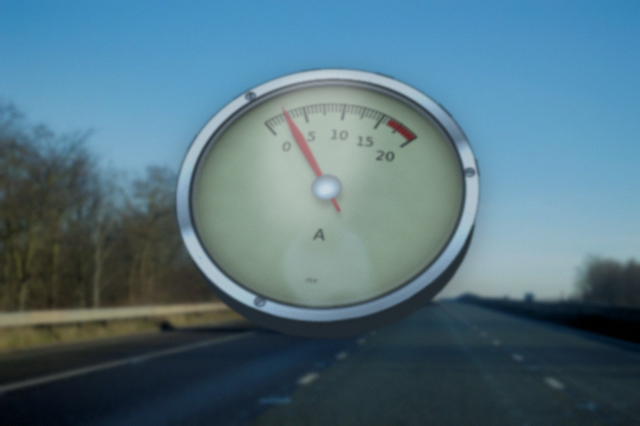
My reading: 2.5,A
